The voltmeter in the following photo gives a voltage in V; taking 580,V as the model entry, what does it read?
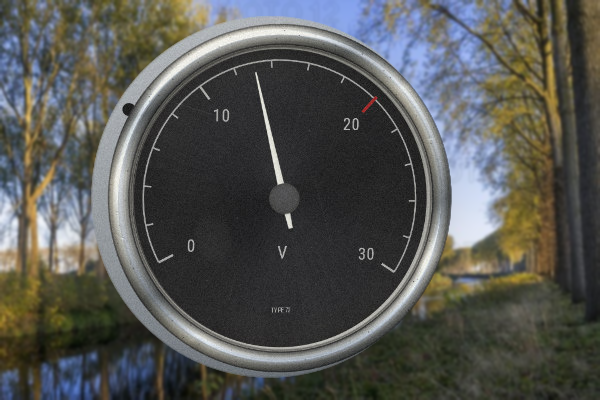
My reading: 13,V
